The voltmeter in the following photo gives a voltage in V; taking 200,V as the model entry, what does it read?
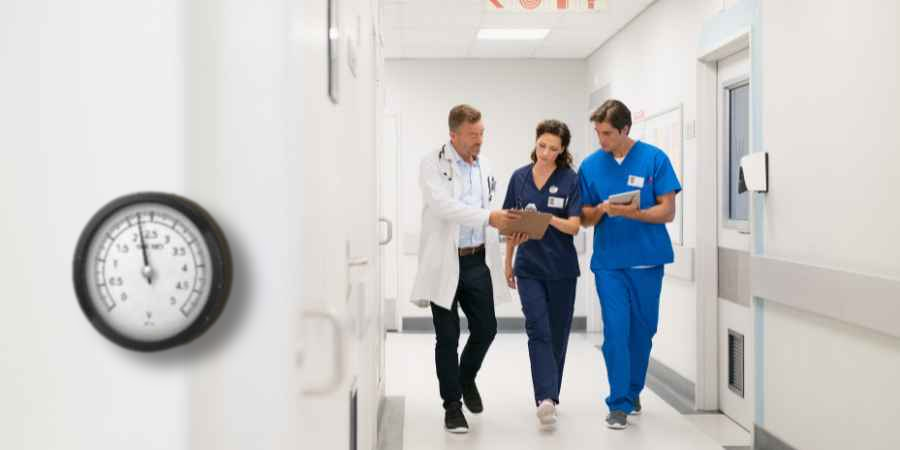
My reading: 2.25,V
